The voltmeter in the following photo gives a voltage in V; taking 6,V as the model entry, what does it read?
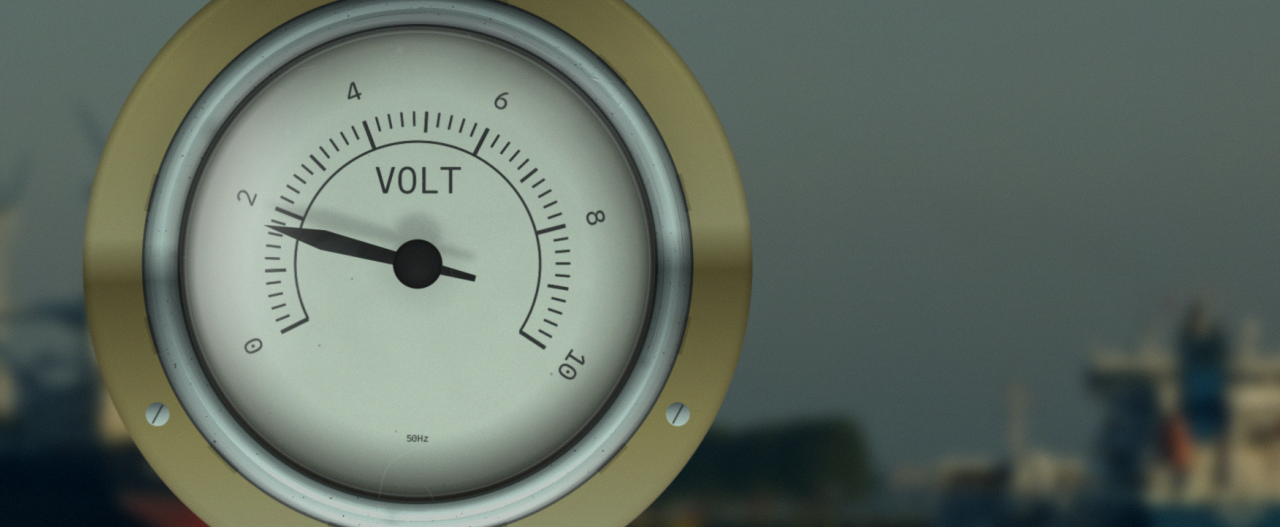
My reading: 1.7,V
